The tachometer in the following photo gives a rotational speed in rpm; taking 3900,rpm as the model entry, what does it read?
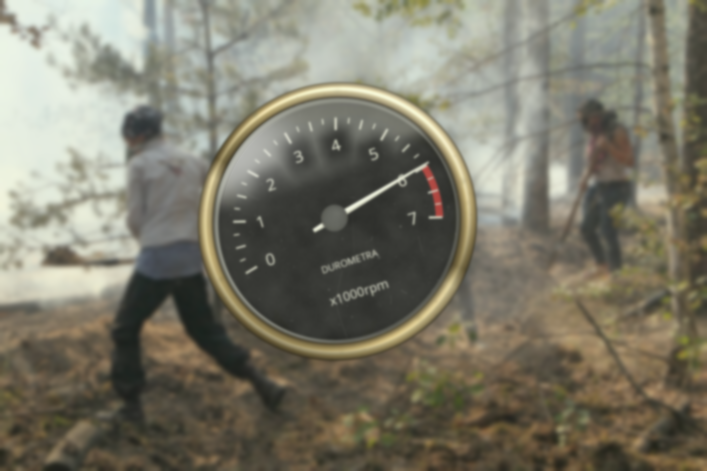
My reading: 6000,rpm
